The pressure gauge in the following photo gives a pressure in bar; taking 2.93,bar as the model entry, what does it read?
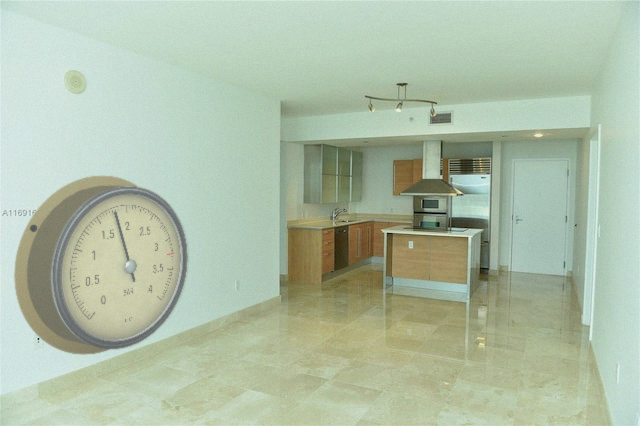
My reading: 1.75,bar
